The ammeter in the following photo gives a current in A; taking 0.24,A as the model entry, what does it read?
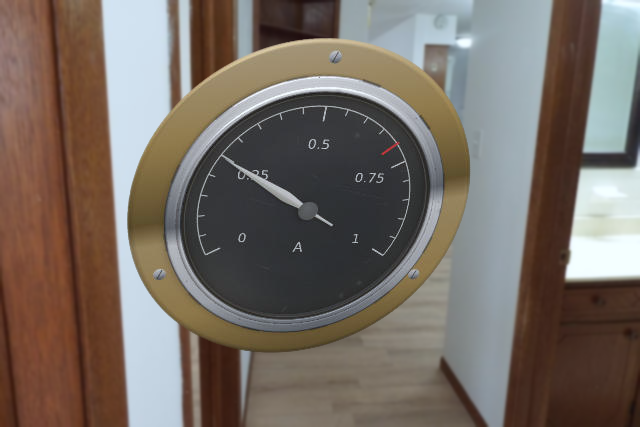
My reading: 0.25,A
